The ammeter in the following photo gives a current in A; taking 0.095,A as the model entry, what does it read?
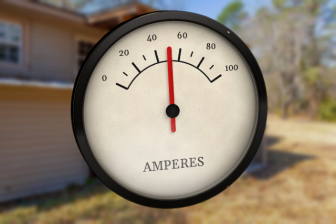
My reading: 50,A
